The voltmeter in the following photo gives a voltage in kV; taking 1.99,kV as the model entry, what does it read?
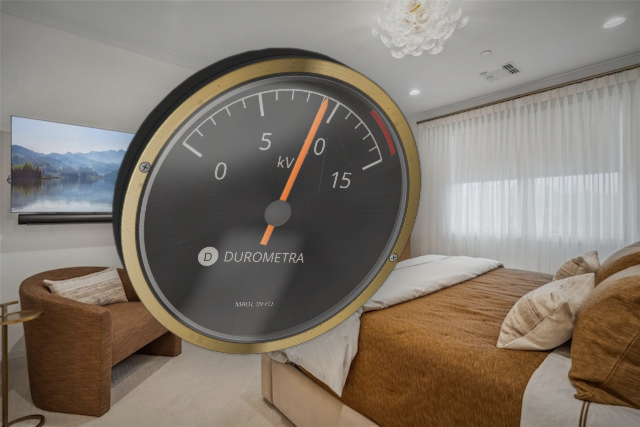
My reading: 9,kV
